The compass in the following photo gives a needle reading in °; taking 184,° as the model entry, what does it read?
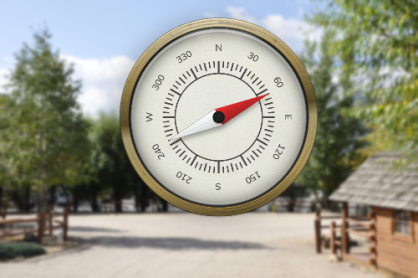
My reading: 65,°
